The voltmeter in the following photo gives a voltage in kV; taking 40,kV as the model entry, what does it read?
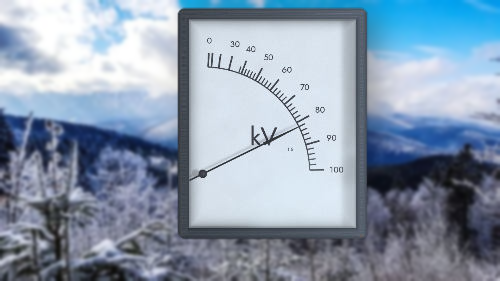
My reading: 82,kV
